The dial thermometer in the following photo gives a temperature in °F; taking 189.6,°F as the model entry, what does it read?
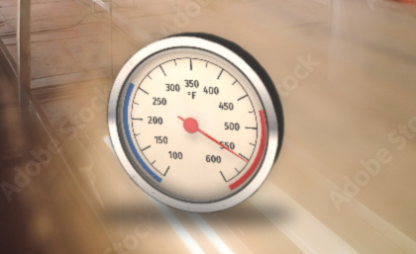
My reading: 550,°F
